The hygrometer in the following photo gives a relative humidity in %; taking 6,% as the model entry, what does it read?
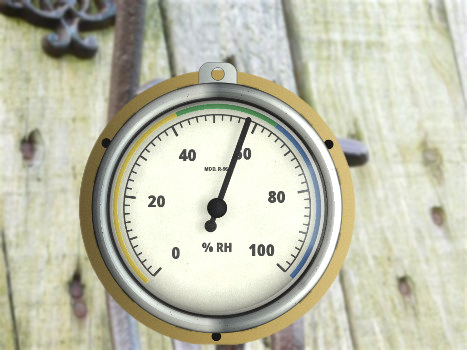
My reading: 58,%
